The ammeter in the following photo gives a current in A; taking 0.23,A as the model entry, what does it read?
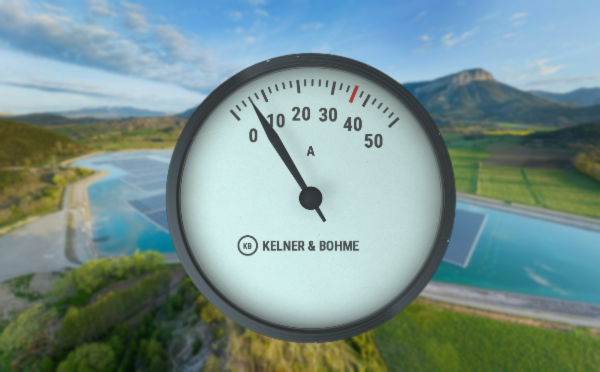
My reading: 6,A
